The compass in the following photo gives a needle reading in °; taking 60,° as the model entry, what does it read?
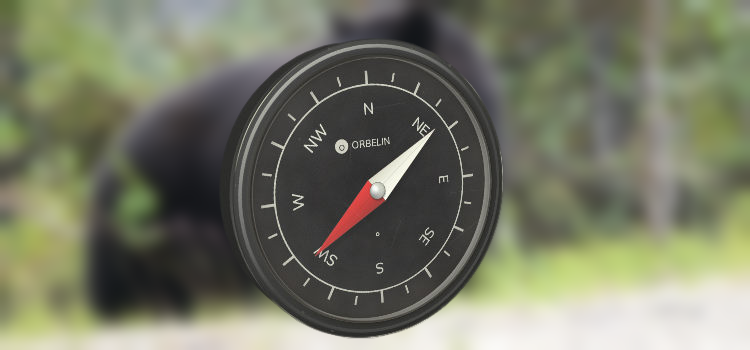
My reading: 232.5,°
